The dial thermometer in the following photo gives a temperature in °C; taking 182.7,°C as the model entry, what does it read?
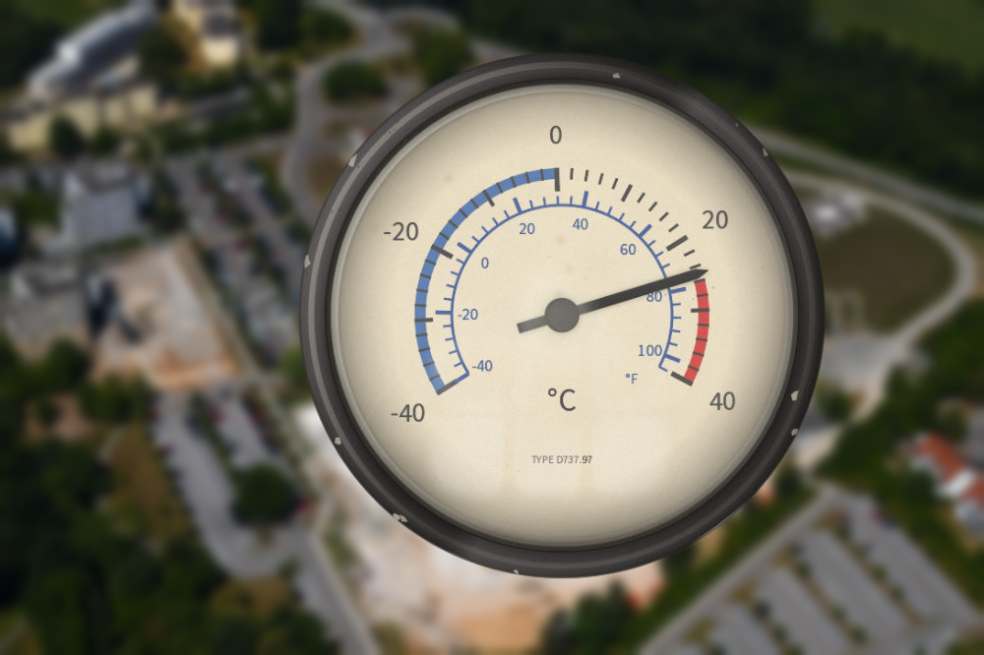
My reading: 25,°C
